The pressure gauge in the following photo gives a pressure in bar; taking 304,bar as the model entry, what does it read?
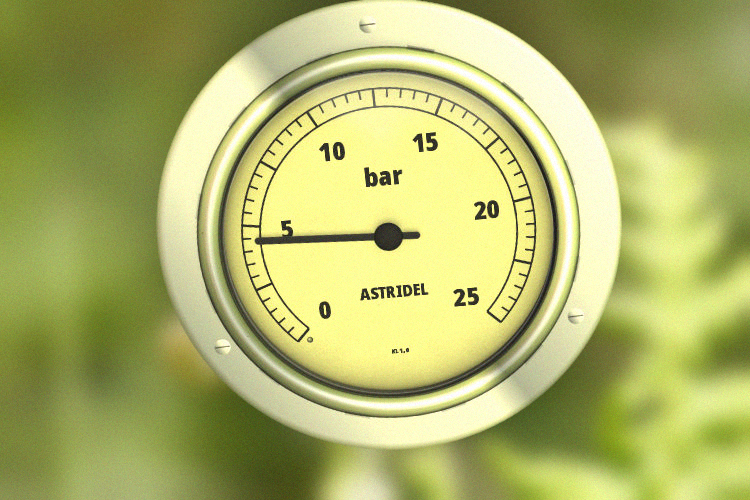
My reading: 4.5,bar
